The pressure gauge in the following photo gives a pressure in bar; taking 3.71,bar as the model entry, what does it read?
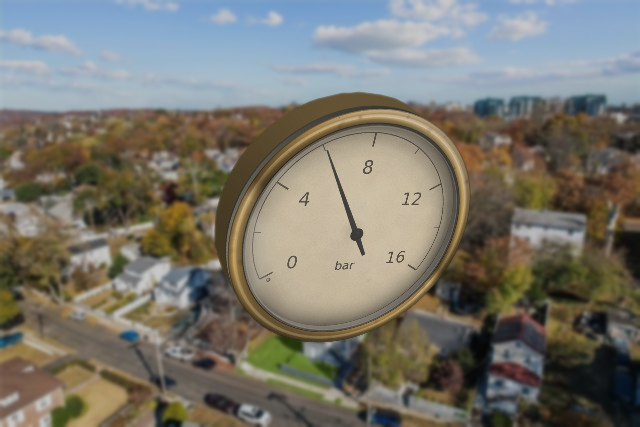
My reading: 6,bar
